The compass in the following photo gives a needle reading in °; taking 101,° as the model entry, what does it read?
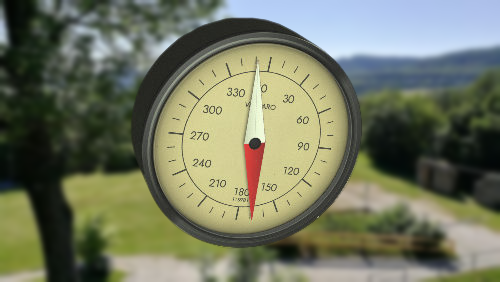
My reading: 170,°
